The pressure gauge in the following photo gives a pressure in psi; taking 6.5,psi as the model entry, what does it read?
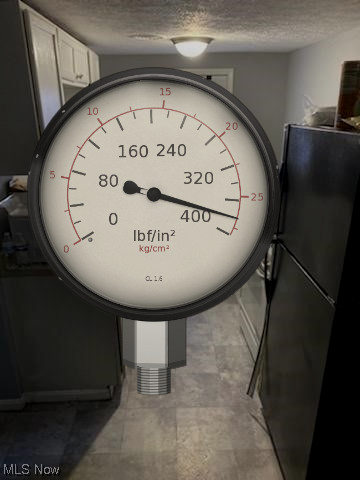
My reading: 380,psi
